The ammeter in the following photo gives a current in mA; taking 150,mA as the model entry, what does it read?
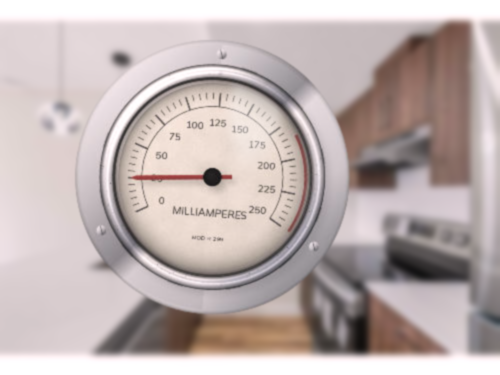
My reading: 25,mA
